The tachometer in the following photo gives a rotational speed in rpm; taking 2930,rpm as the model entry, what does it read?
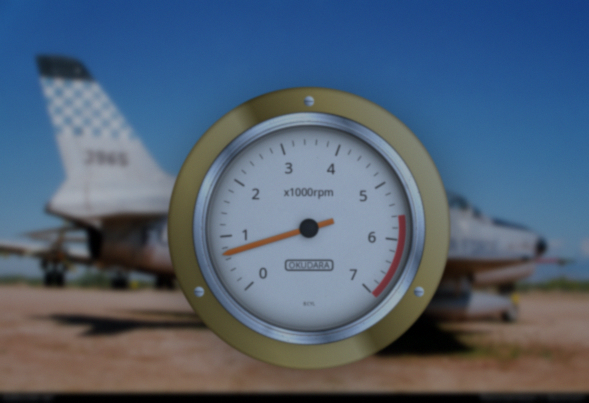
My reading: 700,rpm
